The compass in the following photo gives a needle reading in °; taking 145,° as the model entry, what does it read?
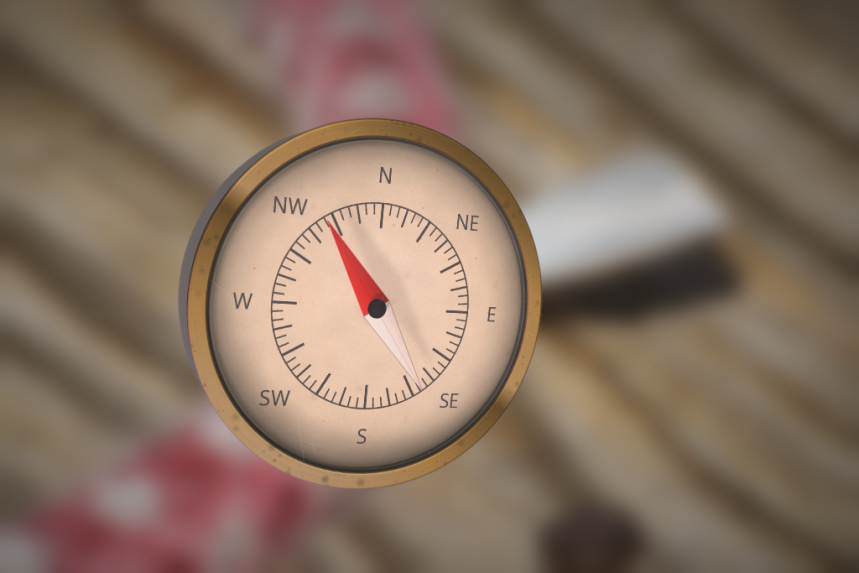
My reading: 325,°
